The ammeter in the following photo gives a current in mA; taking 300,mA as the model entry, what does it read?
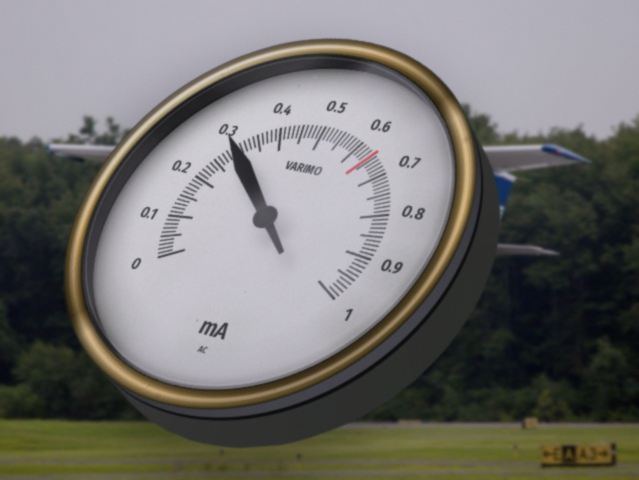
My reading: 0.3,mA
